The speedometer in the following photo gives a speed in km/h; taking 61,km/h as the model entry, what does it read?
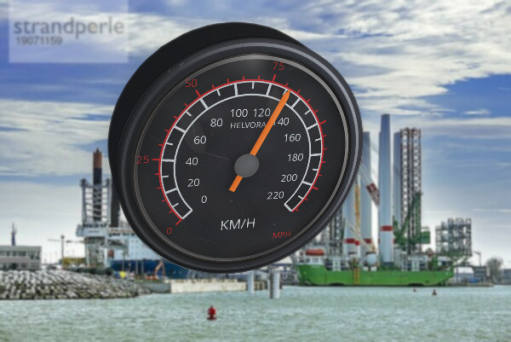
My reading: 130,km/h
